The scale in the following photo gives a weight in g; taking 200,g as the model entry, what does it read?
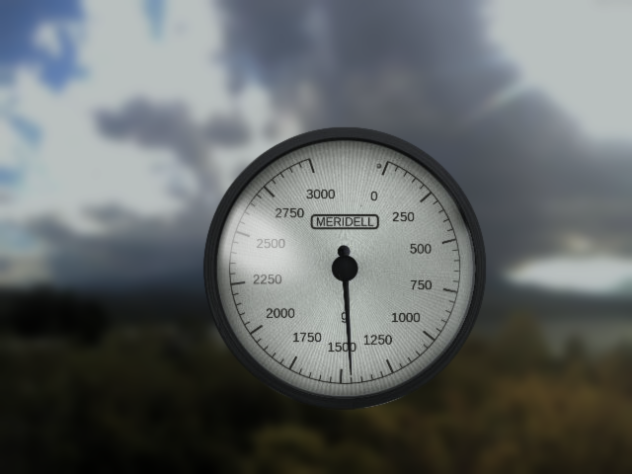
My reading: 1450,g
